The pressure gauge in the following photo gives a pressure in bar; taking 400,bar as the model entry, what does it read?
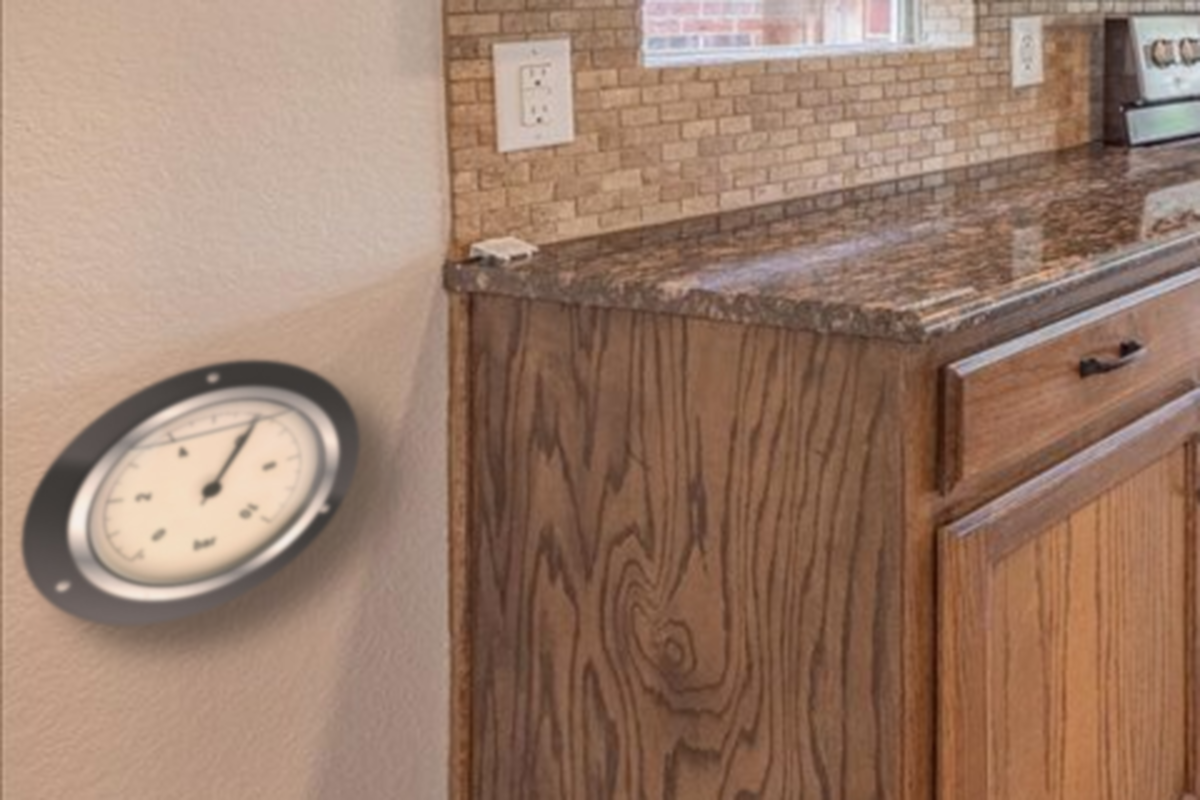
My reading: 6,bar
